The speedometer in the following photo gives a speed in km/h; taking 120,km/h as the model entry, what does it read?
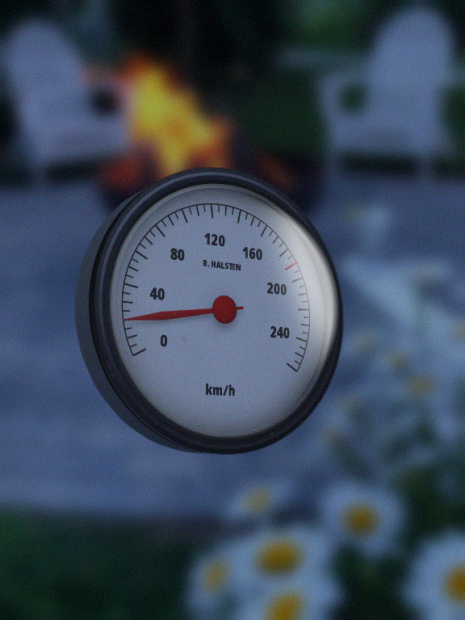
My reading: 20,km/h
